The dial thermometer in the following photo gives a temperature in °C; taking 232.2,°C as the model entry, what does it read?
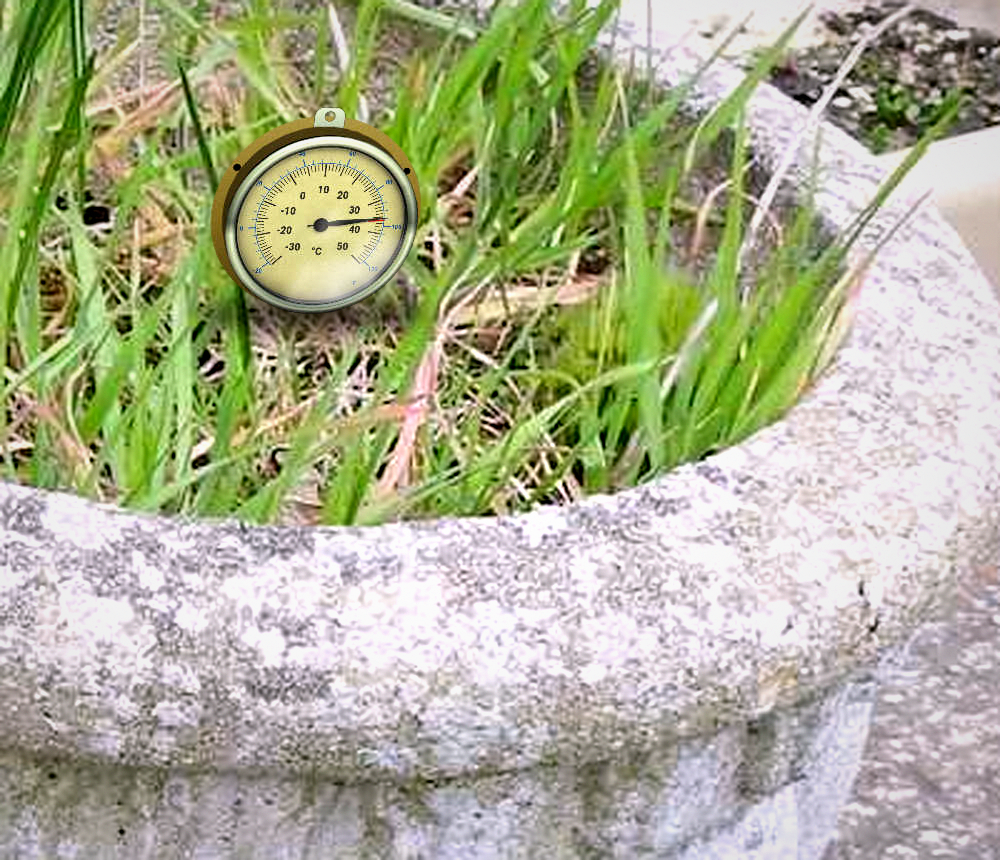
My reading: 35,°C
